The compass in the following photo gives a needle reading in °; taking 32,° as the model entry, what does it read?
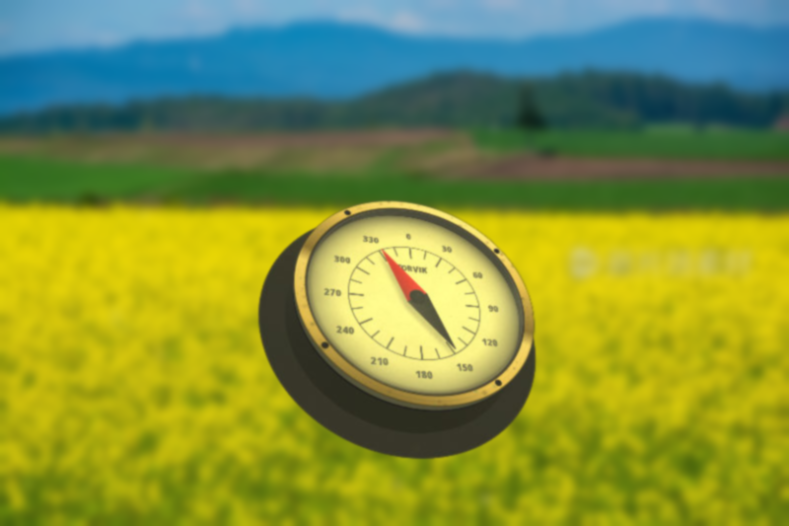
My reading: 330,°
